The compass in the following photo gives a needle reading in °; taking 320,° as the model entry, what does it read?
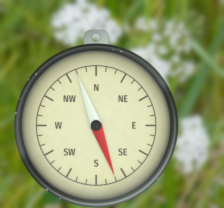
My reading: 160,°
